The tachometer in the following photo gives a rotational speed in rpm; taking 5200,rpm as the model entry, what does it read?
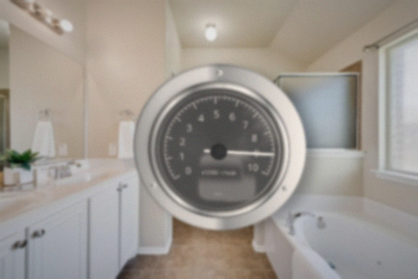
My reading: 9000,rpm
